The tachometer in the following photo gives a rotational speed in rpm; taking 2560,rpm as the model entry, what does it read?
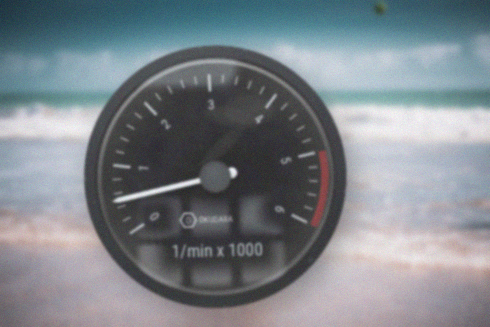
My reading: 500,rpm
